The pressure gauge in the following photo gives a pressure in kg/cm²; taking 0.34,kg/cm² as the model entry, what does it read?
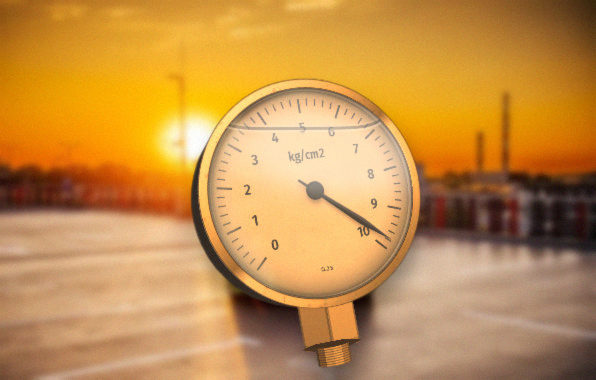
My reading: 9.8,kg/cm²
